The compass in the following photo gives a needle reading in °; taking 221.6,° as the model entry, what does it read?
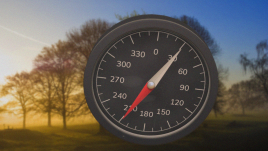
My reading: 210,°
